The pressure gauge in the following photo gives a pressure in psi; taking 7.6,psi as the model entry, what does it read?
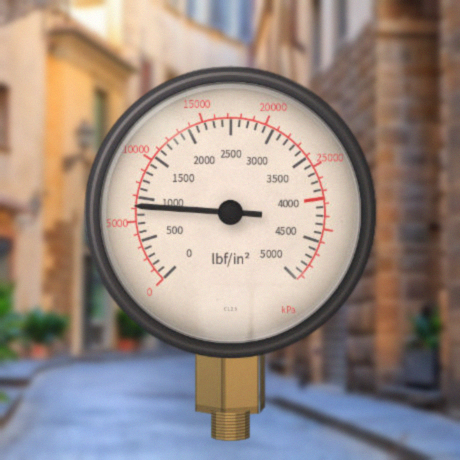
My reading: 900,psi
